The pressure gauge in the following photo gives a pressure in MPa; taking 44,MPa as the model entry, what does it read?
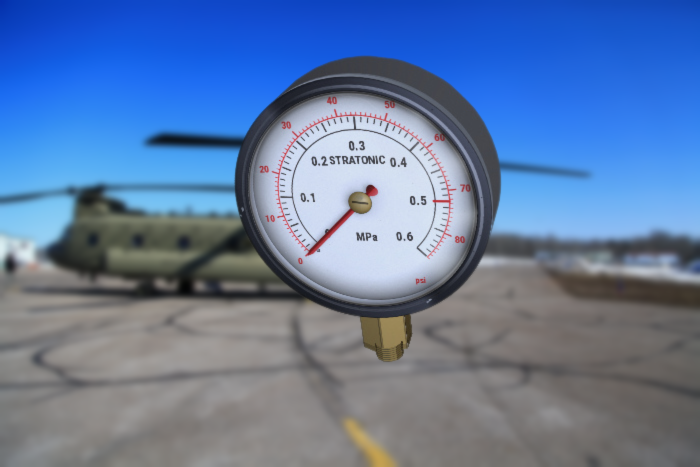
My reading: 0,MPa
